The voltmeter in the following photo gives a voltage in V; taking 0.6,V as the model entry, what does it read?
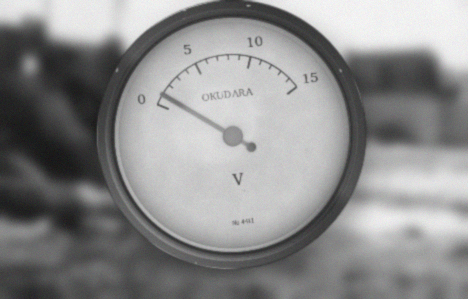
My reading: 1,V
